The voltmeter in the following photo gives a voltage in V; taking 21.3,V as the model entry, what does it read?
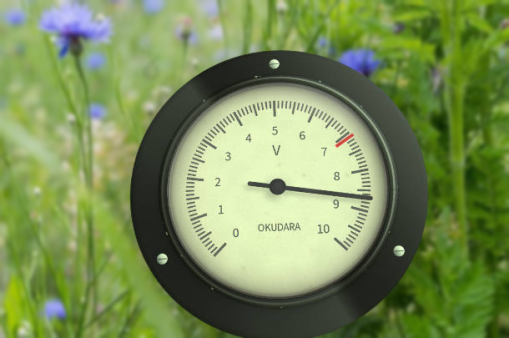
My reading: 8.7,V
